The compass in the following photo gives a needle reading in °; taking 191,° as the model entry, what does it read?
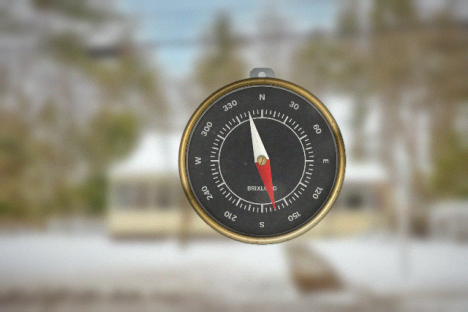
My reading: 165,°
